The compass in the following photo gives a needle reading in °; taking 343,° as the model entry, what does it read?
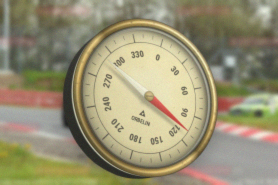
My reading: 110,°
